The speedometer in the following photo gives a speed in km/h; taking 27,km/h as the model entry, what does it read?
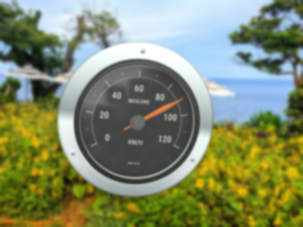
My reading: 90,km/h
